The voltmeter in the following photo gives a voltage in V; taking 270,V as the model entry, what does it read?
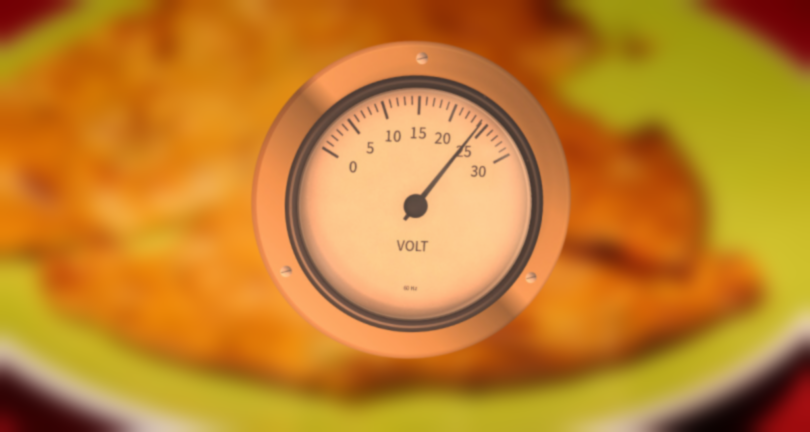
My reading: 24,V
